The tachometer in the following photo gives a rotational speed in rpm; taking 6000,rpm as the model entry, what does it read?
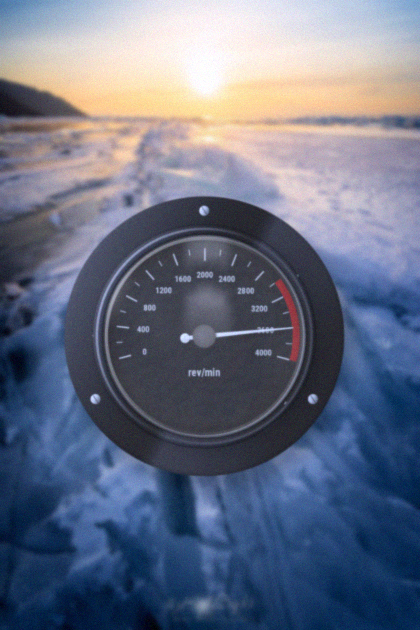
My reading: 3600,rpm
